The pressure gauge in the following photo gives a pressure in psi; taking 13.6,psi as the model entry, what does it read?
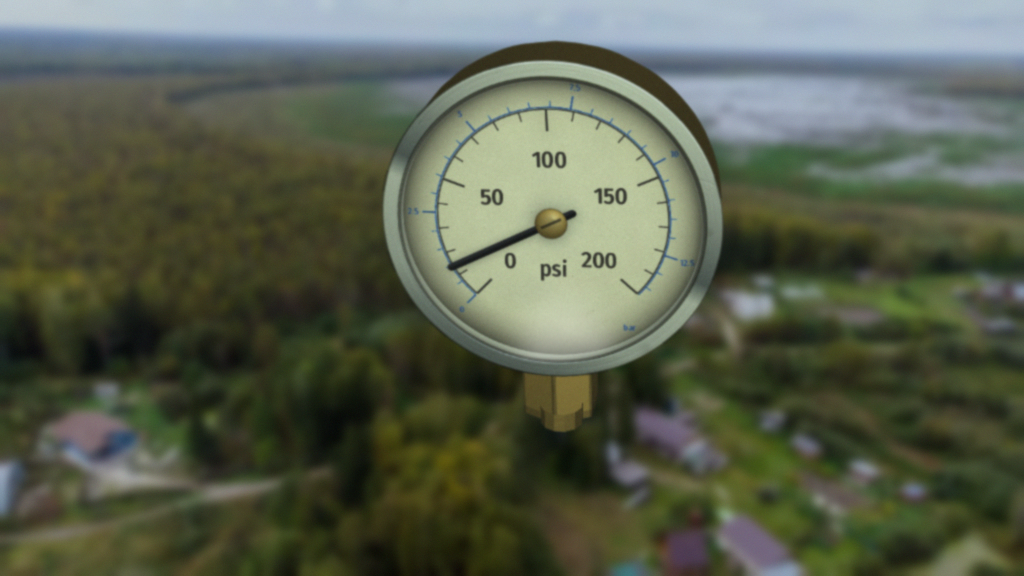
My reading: 15,psi
